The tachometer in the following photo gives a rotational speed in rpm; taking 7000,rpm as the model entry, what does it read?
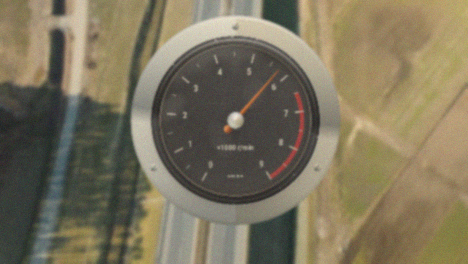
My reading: 5750,rpm
